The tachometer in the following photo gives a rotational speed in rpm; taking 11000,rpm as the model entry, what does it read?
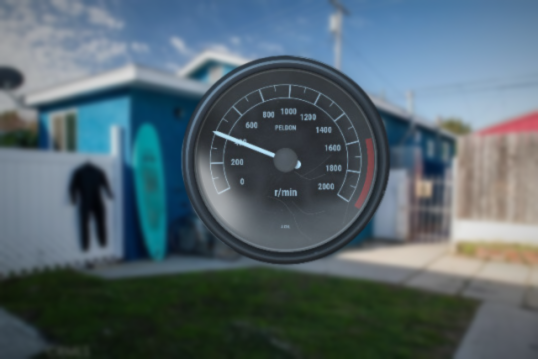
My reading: 400,rpm
